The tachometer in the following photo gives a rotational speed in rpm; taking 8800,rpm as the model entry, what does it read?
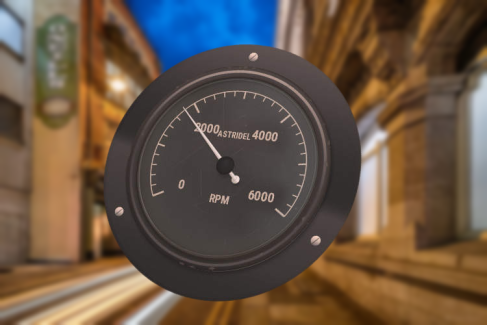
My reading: 1800,rpm
